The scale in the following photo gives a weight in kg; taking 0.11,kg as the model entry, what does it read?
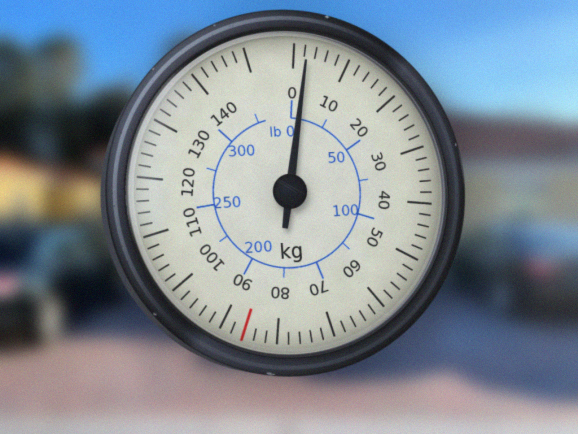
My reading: 2,kg
